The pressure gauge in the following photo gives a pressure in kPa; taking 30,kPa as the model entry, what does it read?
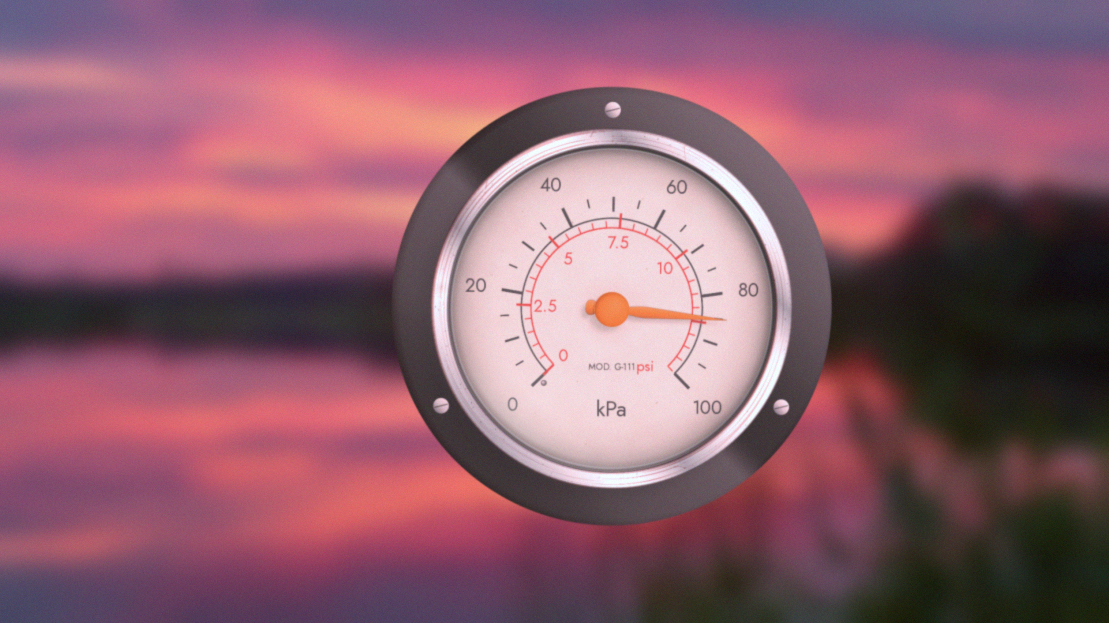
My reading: 85,kPa
